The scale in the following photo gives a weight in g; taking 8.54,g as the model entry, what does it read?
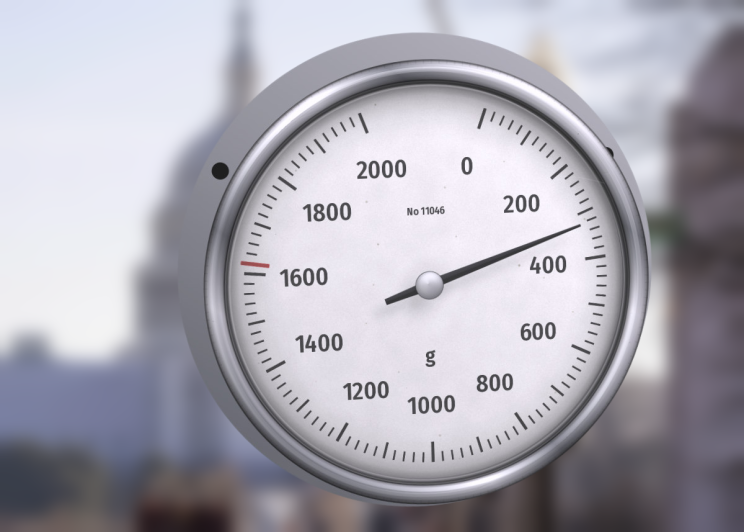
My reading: 320,g
